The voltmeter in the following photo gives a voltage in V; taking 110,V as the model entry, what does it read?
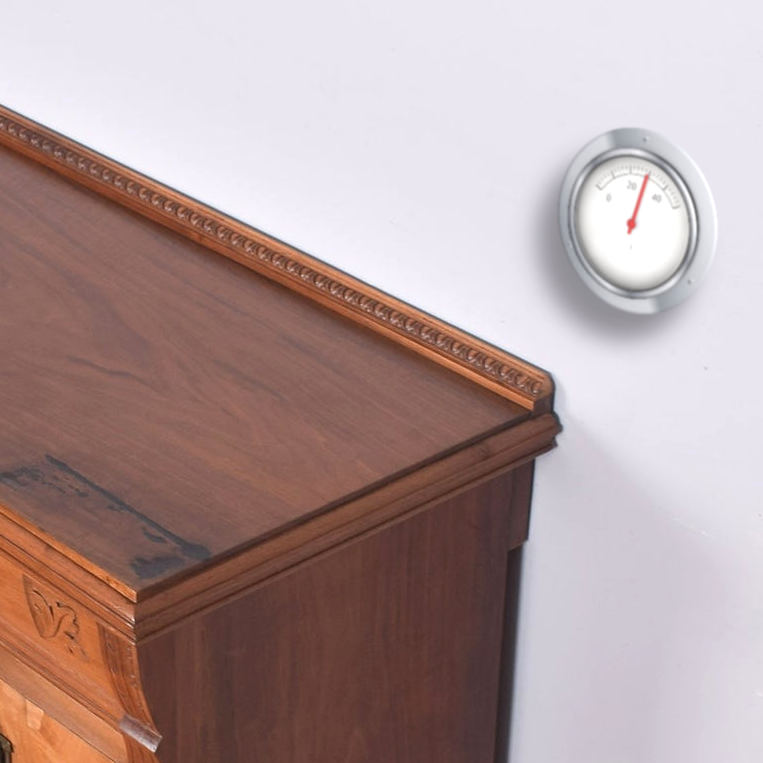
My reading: 30,V
